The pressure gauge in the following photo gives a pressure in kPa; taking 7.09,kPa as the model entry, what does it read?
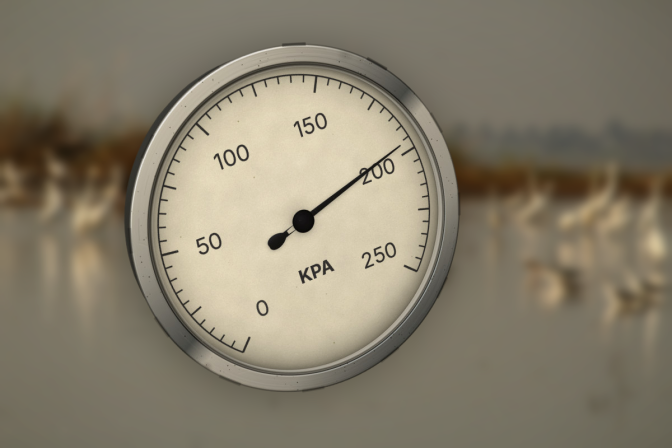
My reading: 195,kPa
